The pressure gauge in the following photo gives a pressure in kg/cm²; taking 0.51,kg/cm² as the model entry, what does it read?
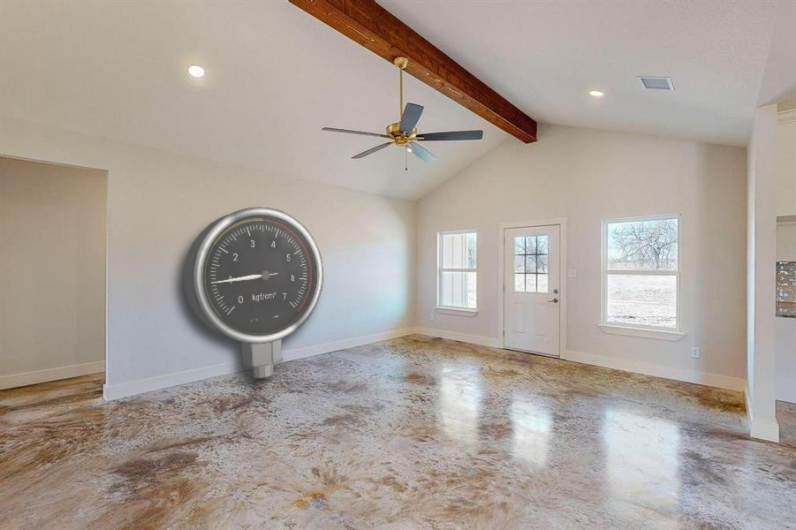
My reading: 1,kg/cm²
